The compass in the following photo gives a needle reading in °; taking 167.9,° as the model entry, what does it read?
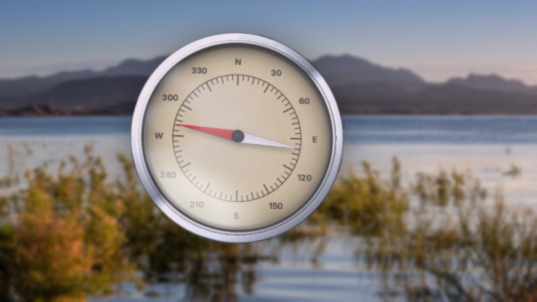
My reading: 280,°
